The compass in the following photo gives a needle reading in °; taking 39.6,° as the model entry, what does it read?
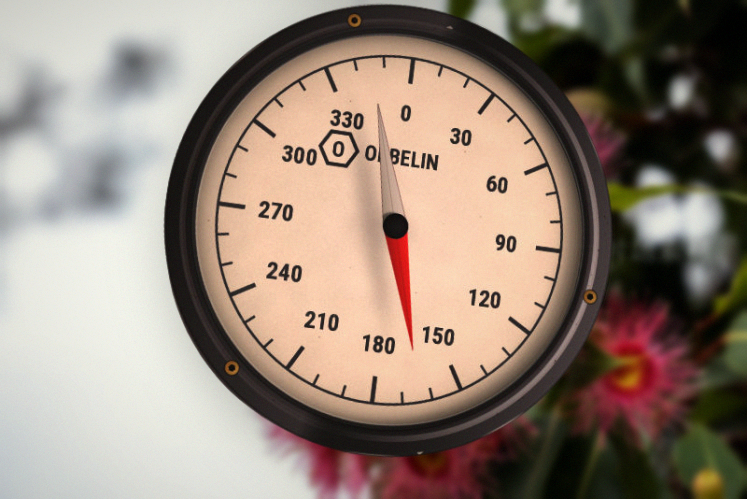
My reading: 165,°
